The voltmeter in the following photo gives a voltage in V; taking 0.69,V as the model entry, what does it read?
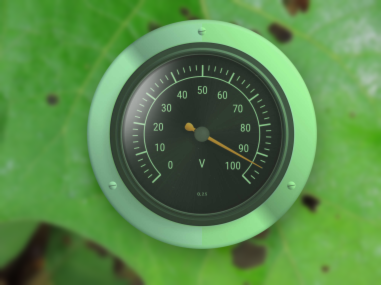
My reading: 94,V
